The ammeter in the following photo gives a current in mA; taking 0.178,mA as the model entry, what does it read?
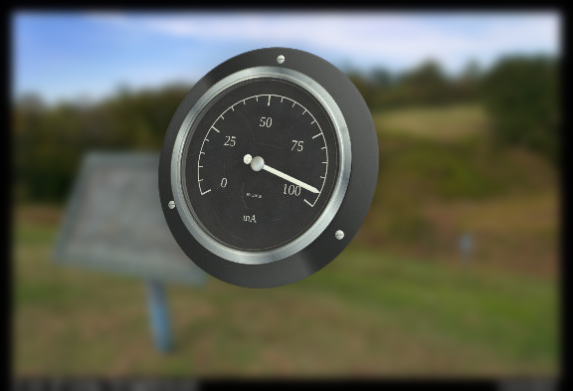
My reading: 95,mA
